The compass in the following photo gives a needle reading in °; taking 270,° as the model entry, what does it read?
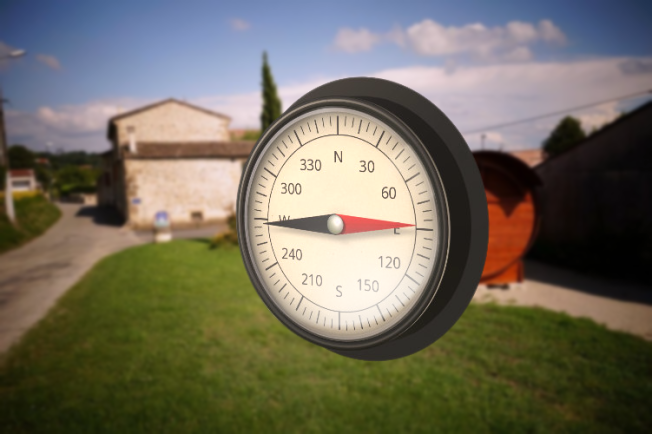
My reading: 87.5,°
